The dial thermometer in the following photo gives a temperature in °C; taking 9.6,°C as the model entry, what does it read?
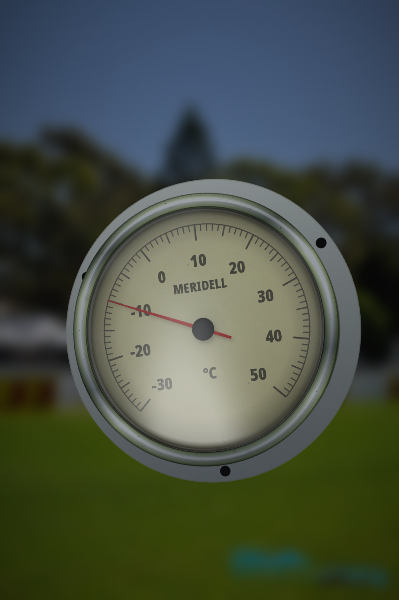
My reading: -10,°C
